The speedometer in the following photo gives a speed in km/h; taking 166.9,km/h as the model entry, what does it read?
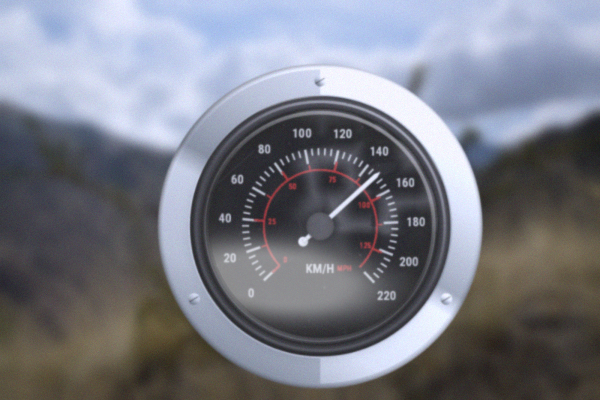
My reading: 148,km/h
